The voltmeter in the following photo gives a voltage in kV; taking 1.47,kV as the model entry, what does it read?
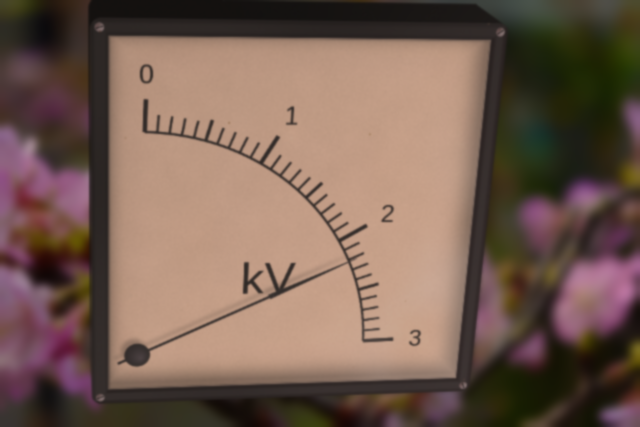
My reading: 2.2,kV
